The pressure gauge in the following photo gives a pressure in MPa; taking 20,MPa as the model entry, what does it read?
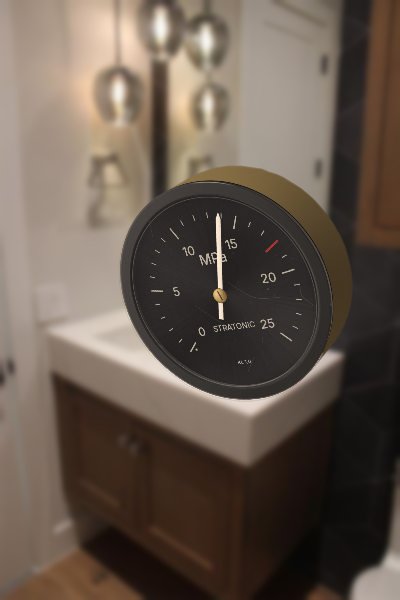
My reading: 14,MPa
